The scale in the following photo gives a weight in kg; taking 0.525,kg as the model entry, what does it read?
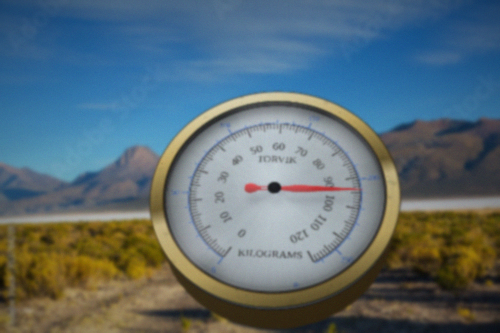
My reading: 95,kg
